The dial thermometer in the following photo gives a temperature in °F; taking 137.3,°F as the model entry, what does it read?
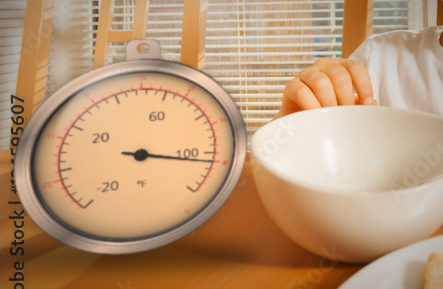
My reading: 104,°F
